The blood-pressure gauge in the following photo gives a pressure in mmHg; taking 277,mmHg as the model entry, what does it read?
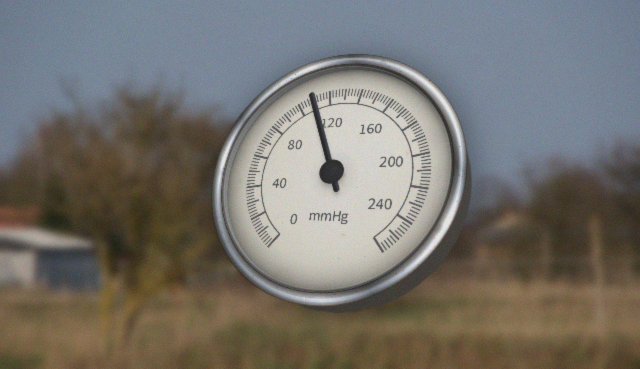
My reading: 110,mmHg
